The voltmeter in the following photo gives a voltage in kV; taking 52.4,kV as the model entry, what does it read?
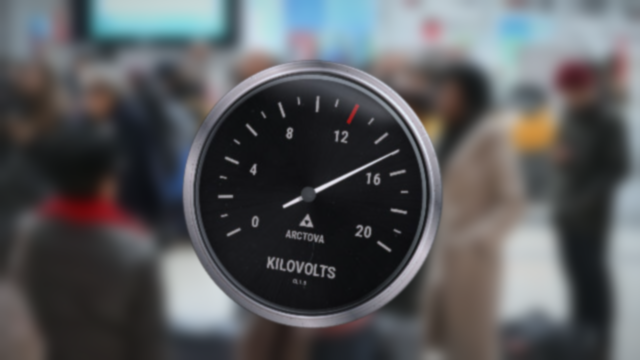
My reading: 15,kV
